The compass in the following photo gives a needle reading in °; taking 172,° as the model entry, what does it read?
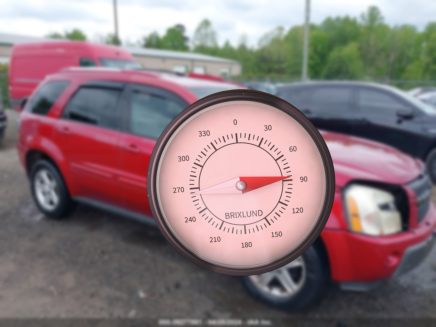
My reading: 85,°
